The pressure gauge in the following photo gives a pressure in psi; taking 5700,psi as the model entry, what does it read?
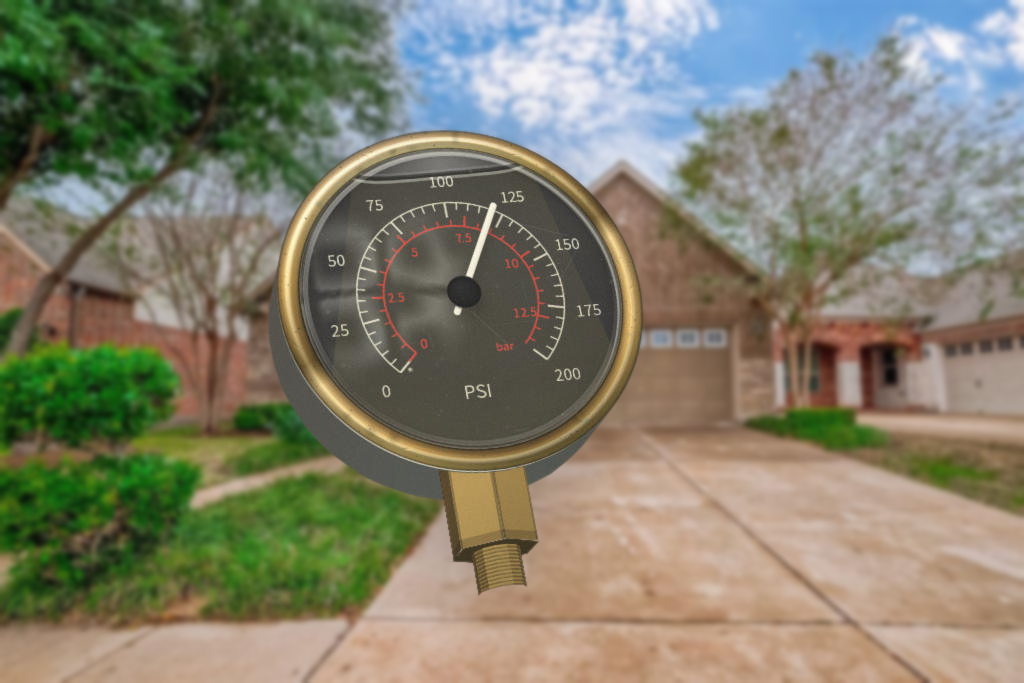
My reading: 120,psi
